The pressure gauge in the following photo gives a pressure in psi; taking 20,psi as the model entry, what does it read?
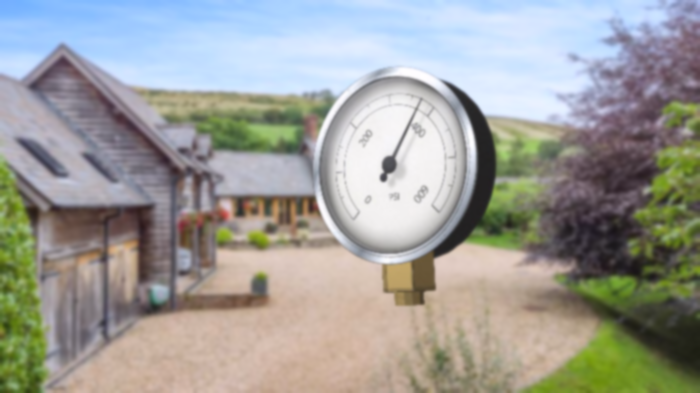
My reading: 375,psi
